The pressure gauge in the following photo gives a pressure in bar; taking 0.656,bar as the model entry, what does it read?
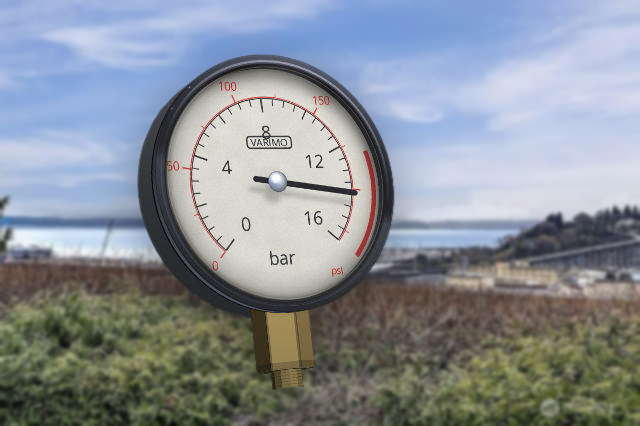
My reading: 14,bar
